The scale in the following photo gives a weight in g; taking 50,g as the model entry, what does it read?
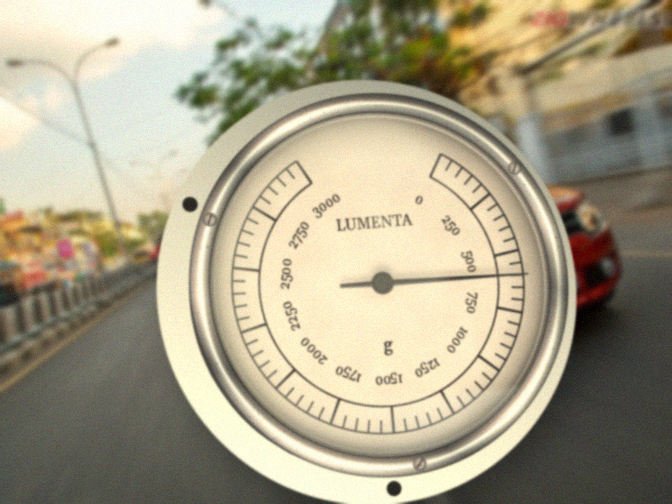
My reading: 600,g
